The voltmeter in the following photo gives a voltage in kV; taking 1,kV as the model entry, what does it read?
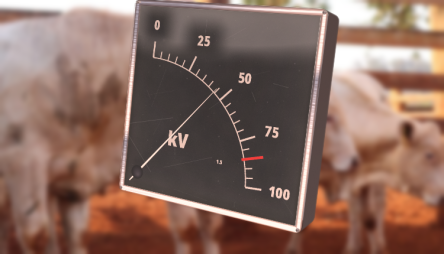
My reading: 45,kV
